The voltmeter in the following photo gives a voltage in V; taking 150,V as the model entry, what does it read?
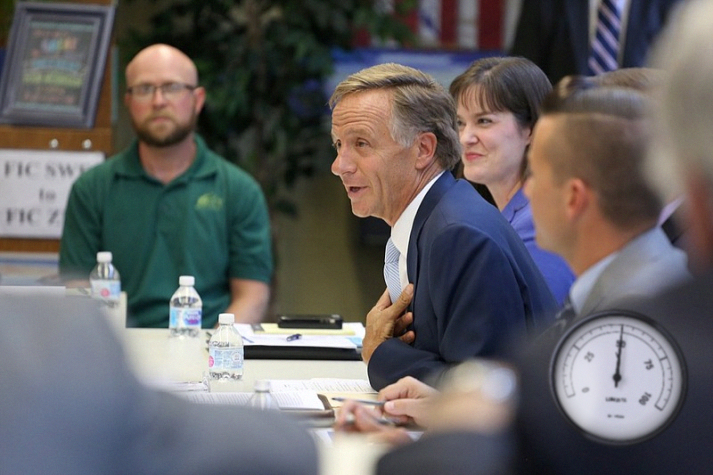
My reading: 50,V
